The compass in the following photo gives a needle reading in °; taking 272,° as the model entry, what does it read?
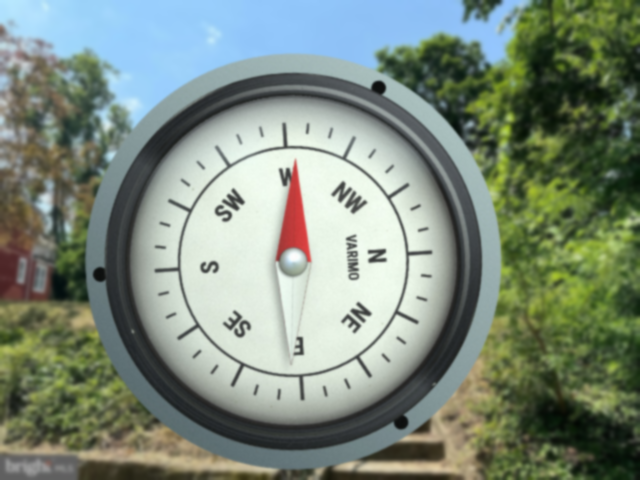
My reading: 275,°
